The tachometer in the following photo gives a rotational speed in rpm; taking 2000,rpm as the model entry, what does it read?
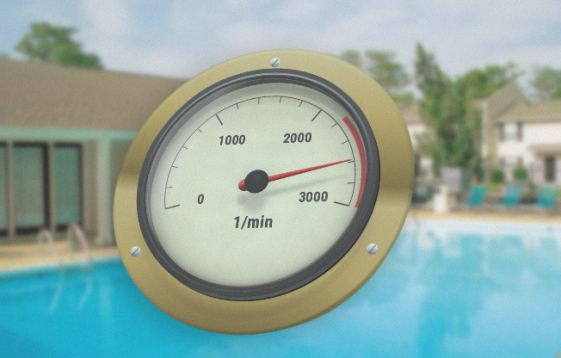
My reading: 2600,rpm
